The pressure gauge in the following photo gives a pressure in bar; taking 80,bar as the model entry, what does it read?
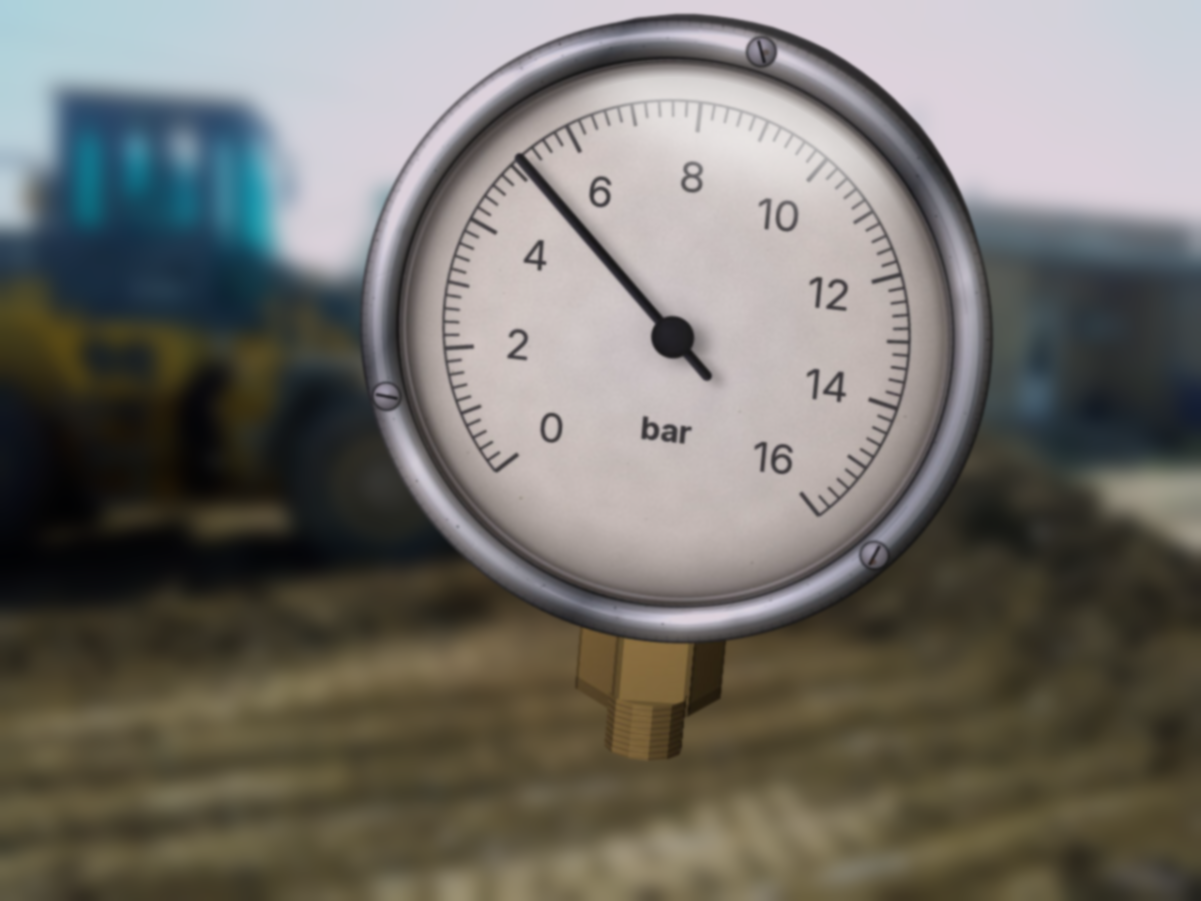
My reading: 5.2,bar
